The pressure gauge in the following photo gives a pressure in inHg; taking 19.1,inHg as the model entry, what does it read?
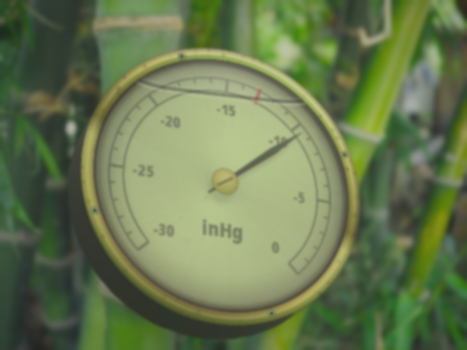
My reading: -9.5,inHg
